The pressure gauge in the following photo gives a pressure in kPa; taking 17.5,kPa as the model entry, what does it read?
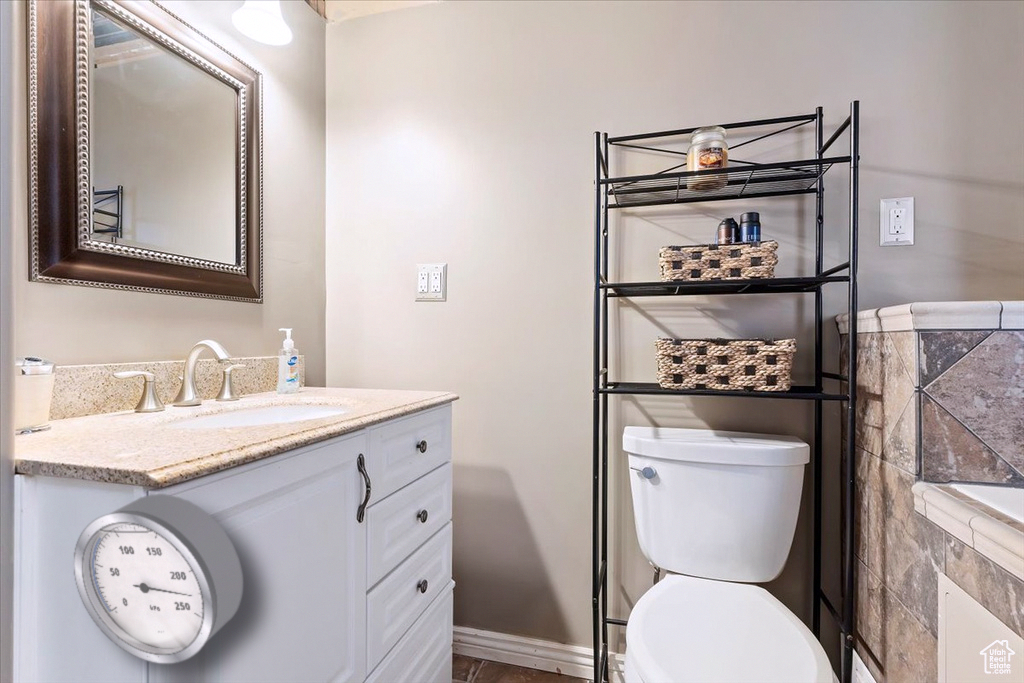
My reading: 225,kPa
